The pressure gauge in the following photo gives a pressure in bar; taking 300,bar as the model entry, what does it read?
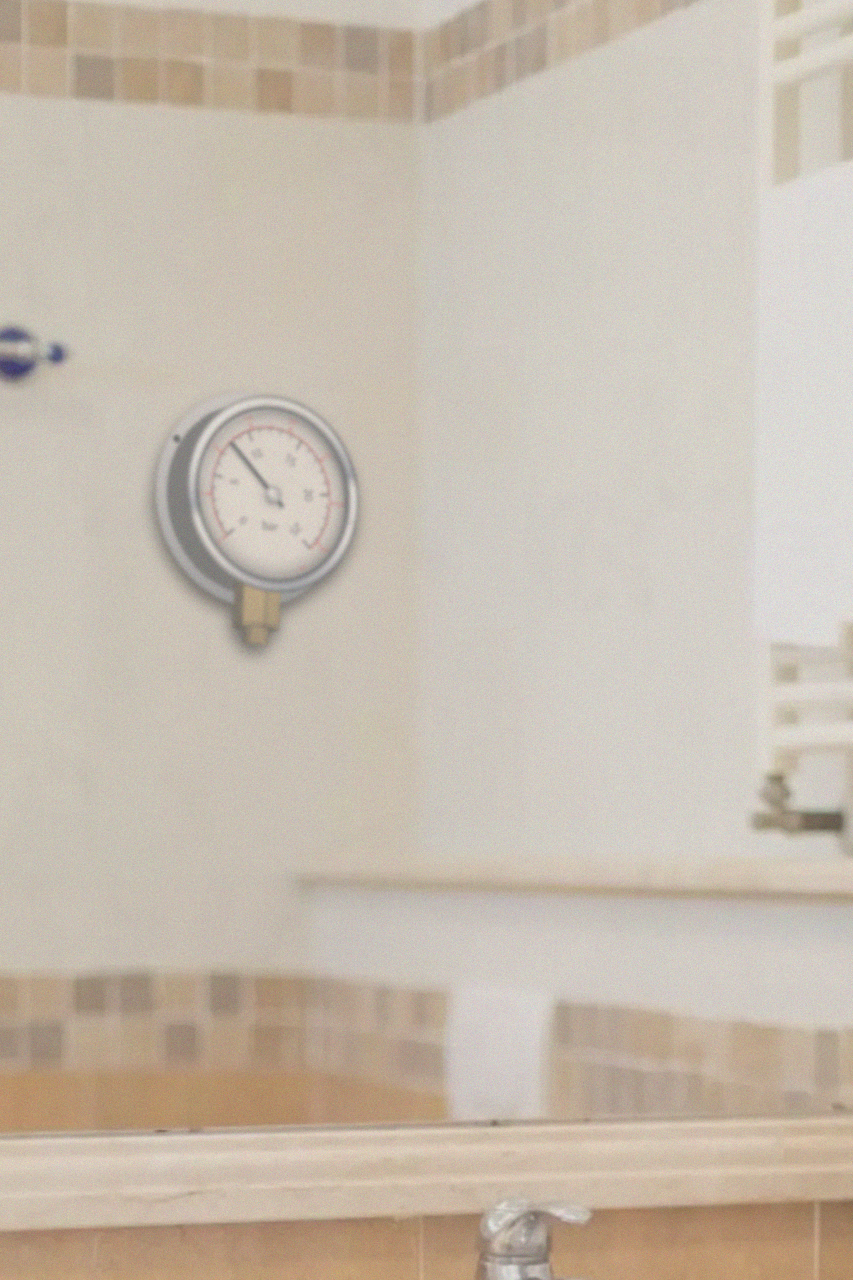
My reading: 8,bar
